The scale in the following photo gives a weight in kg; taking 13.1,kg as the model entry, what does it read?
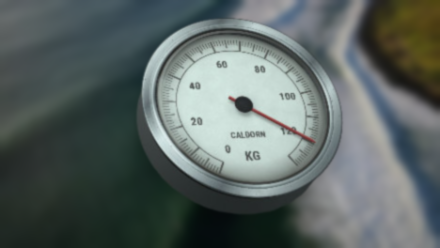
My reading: 120,kg
